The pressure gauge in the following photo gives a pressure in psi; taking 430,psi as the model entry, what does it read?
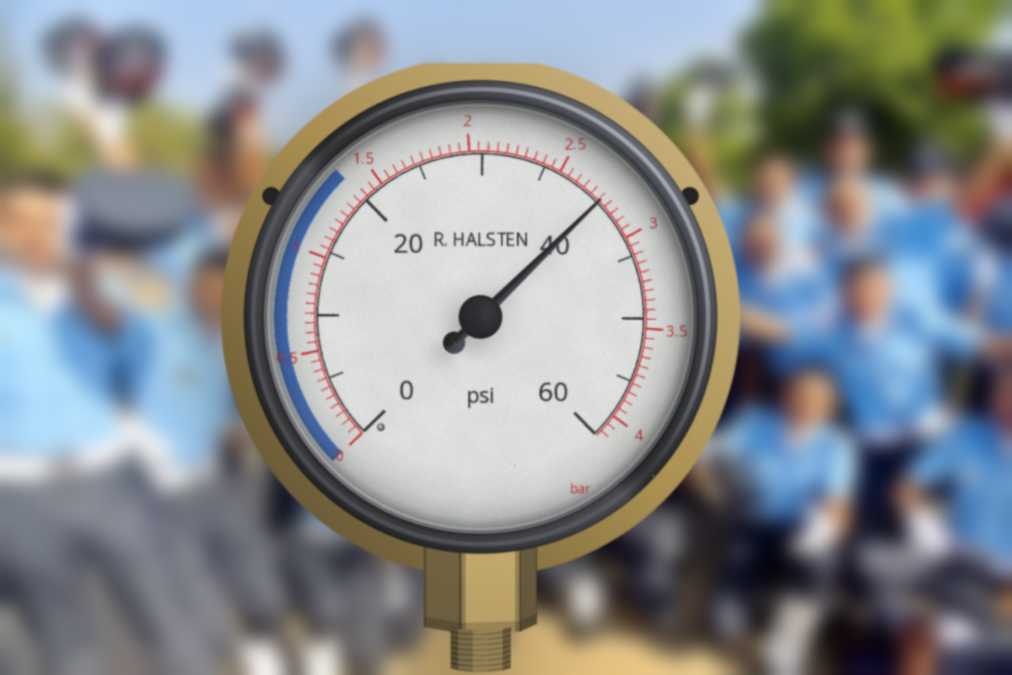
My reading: 40,psi
